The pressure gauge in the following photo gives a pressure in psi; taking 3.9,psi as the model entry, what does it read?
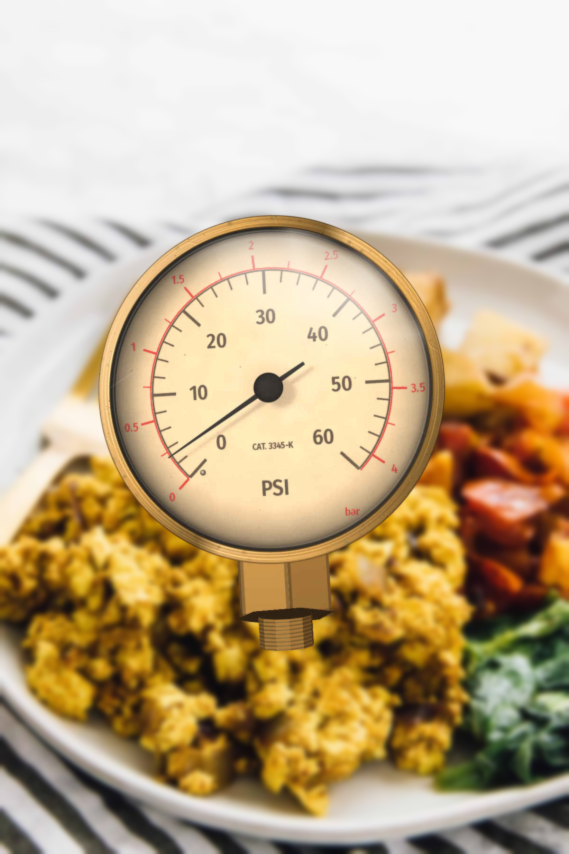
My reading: 3,psi
